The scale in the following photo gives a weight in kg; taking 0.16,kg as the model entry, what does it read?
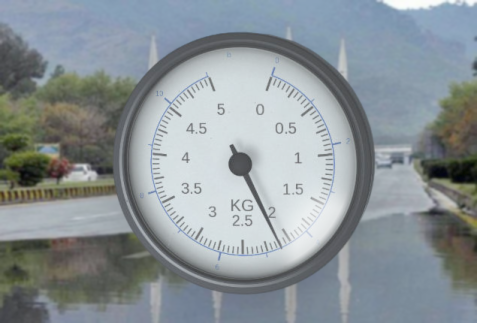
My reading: 2.1,kg
